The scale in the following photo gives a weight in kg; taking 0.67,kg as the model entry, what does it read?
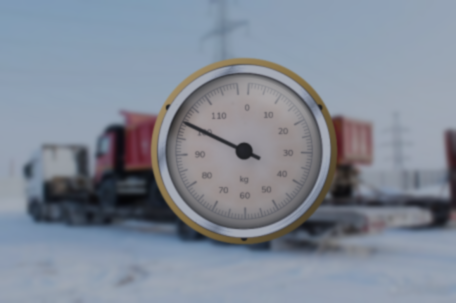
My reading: 100,kg
